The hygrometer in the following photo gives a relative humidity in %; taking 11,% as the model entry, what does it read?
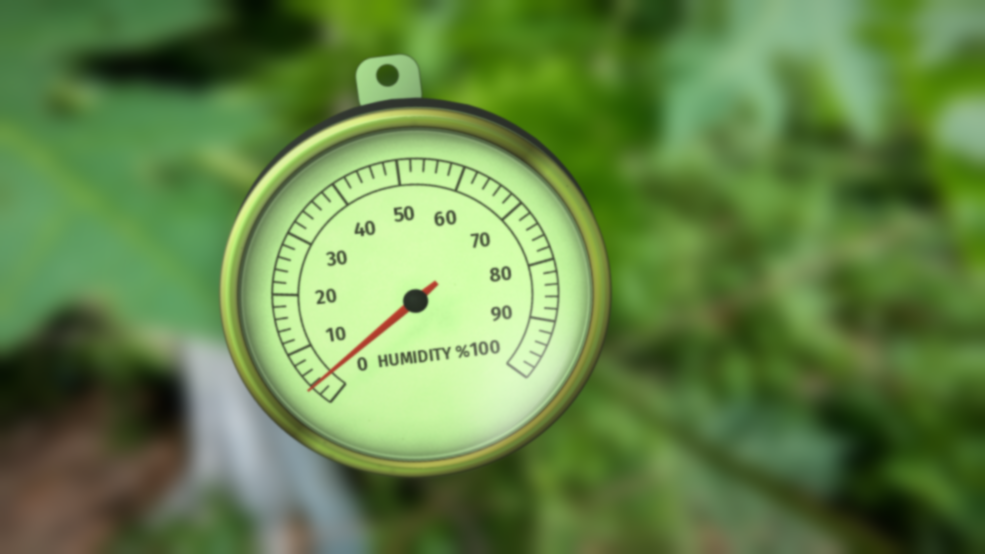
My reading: 4,%
